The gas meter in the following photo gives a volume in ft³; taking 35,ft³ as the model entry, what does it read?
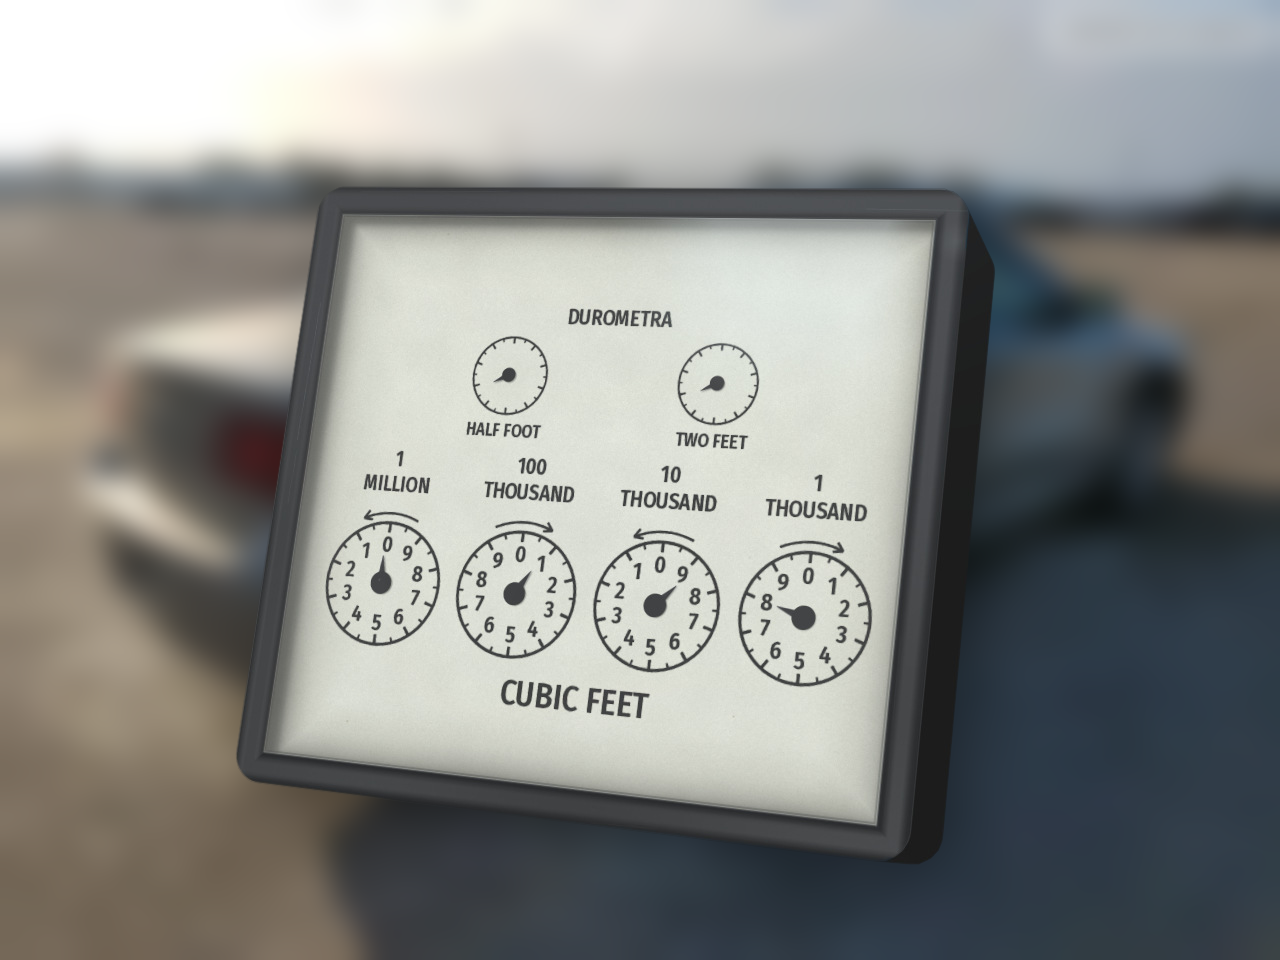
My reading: 8800,ft³
